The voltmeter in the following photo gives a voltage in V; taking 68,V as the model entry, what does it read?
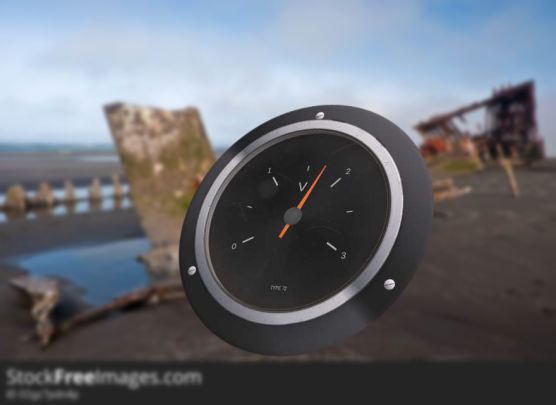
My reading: 1.75,V
